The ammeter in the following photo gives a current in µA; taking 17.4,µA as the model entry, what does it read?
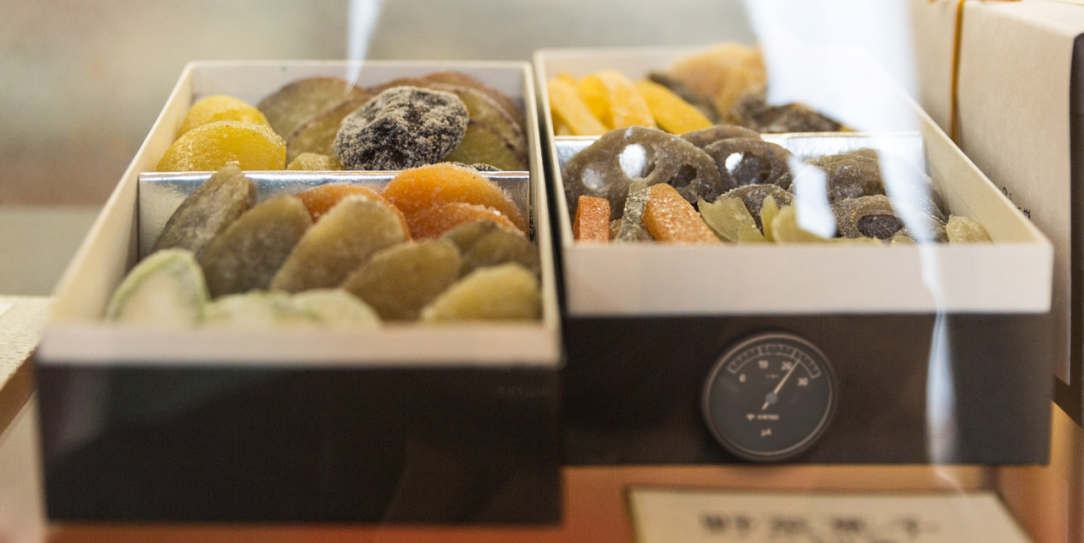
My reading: 22,µA
